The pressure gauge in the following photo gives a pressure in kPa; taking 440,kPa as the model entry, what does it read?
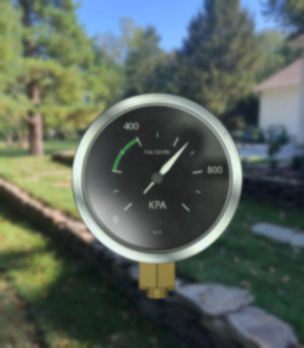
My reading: 650,kPa
